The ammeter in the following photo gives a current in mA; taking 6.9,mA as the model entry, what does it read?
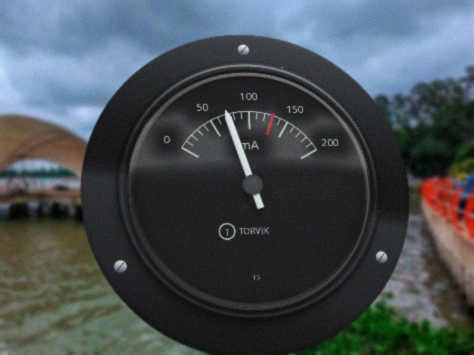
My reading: 70,mA
